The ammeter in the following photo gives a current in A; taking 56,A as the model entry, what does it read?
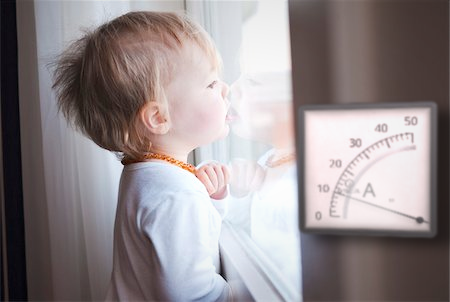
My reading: 10,A
